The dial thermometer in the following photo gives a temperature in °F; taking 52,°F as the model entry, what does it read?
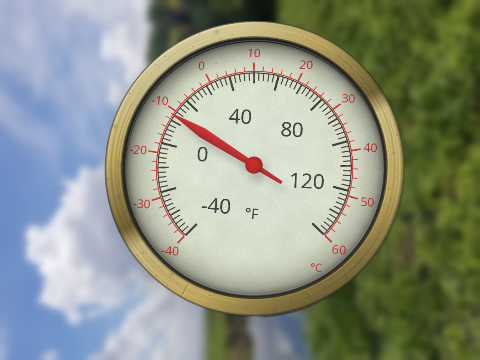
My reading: 12,°F
